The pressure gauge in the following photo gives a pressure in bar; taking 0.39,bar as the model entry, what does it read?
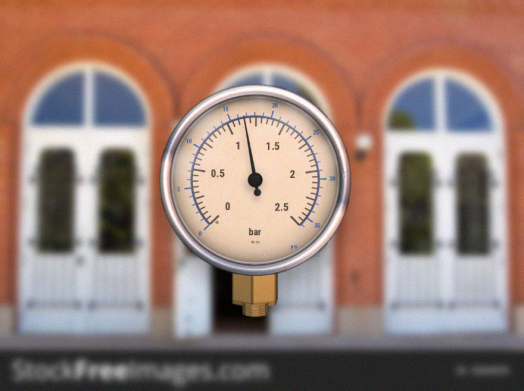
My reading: 1.15,bar
